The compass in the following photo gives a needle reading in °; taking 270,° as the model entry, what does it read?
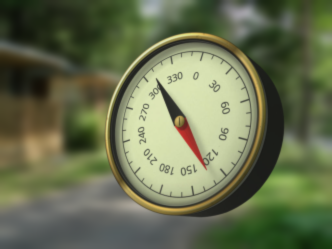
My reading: 130,°
